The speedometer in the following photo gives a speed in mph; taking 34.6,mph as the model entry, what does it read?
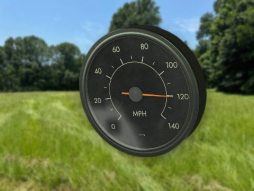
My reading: 120,mph
